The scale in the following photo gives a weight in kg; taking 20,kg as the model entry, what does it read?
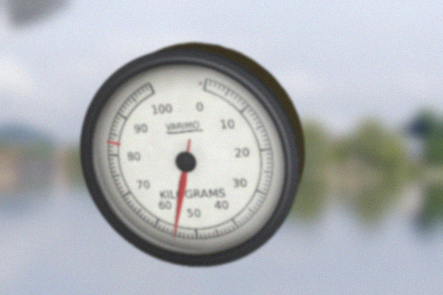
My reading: 55,kg
